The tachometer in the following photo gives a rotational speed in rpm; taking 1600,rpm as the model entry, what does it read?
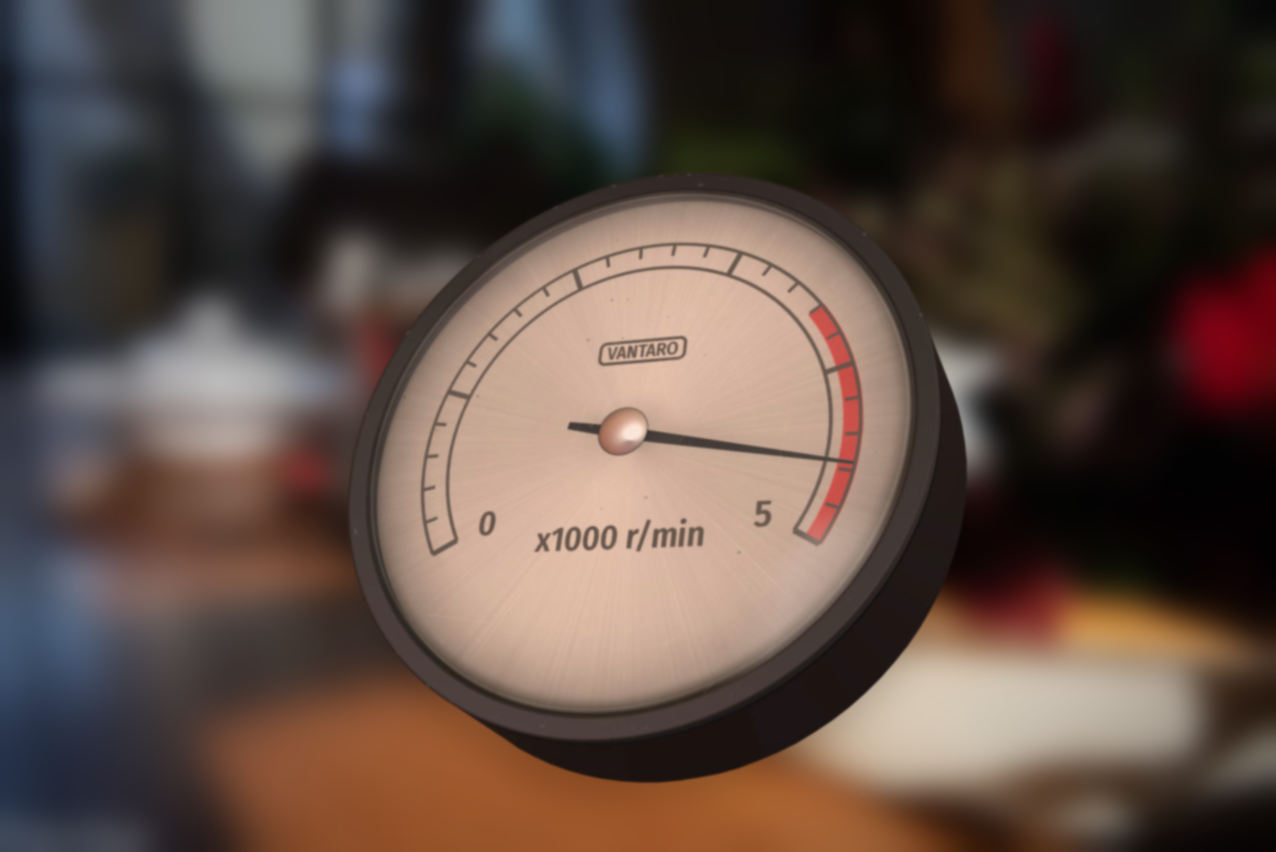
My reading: 4600,rpm
